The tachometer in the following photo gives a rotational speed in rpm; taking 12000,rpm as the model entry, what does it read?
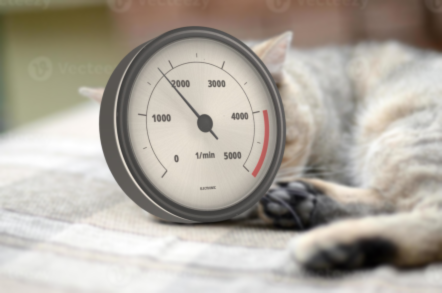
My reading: 1750,rpm
